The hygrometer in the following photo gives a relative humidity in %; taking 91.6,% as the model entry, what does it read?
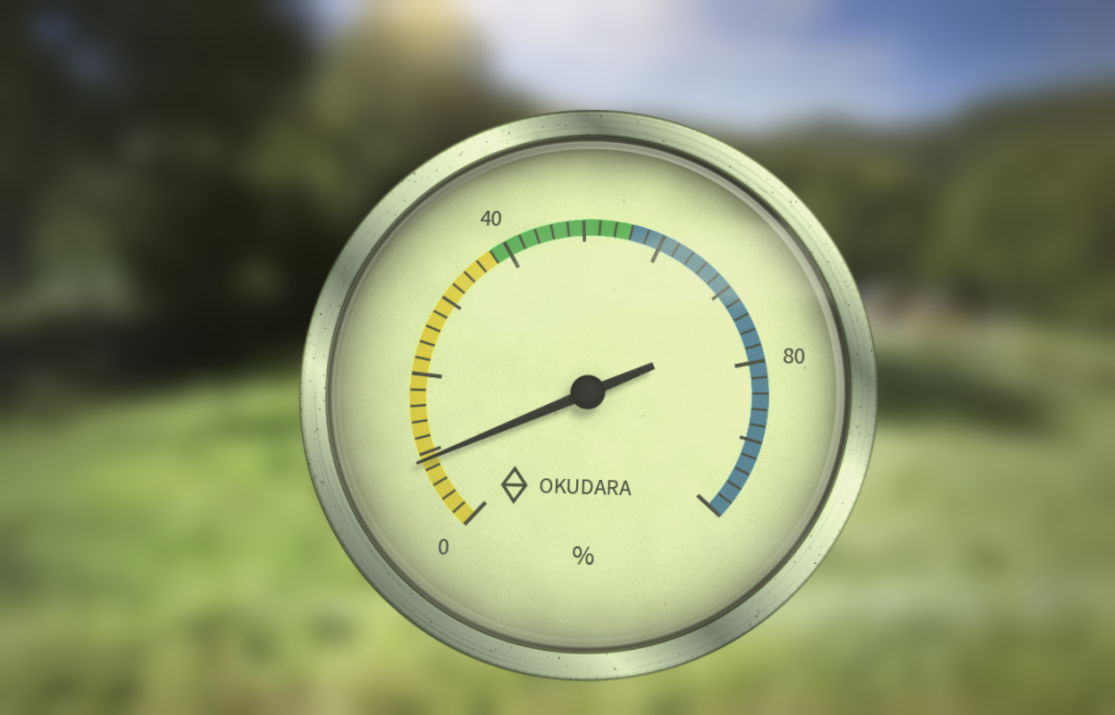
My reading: 9,%
